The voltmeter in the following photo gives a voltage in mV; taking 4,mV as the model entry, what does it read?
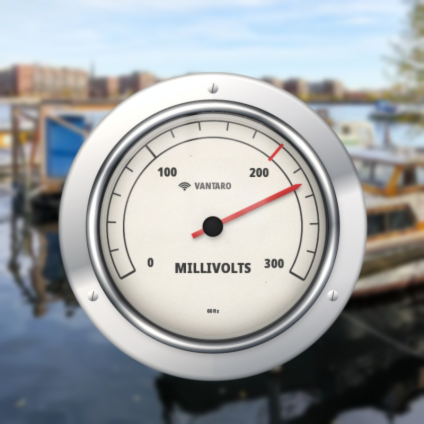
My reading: 230,mV
